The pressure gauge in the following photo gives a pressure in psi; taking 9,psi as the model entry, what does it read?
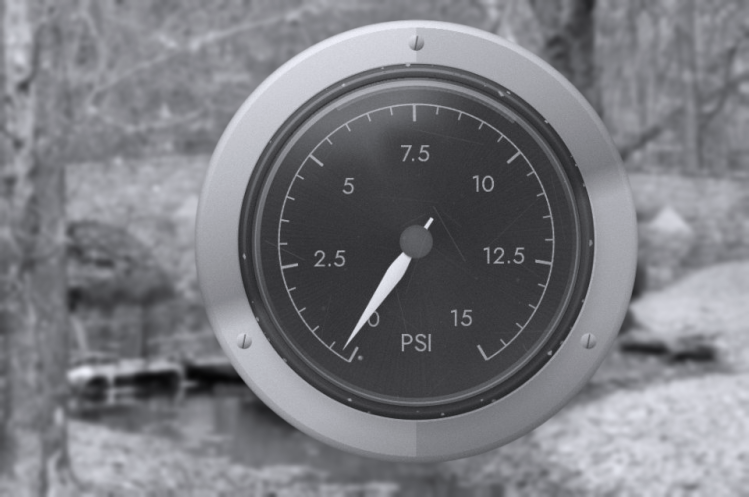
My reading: 0.25,psi
